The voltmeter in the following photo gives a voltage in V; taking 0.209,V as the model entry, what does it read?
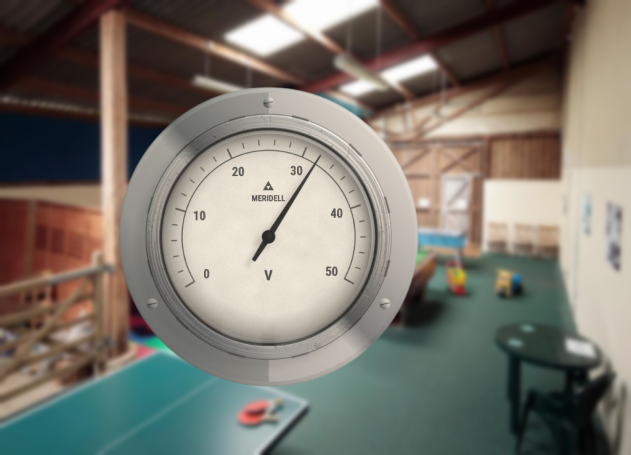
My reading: 32,V
